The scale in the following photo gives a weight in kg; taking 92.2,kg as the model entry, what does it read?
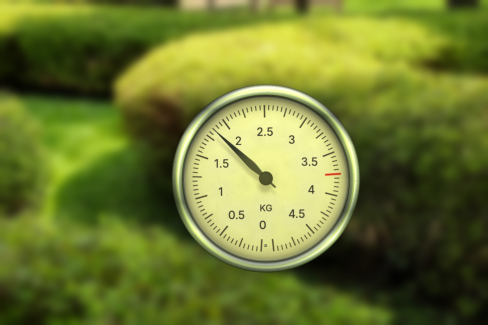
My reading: 1.85,kg
